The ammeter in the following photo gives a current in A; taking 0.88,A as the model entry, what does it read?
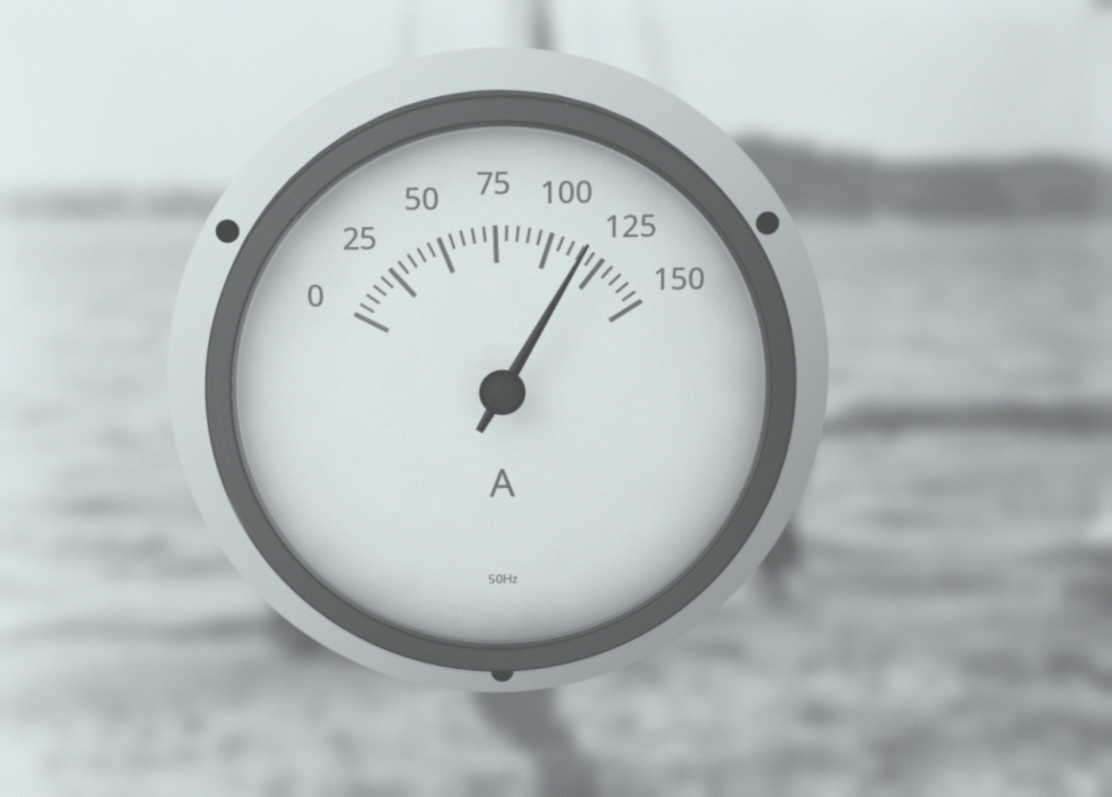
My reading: 115,A
